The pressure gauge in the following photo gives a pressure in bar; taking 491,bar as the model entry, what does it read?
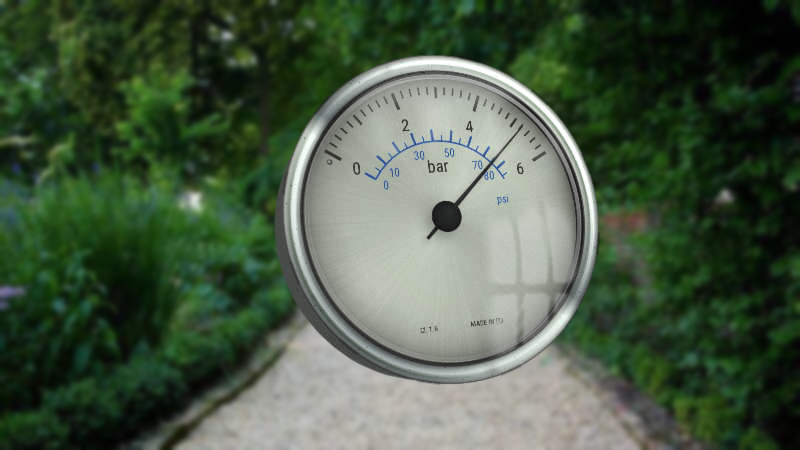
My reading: 5.2,bar
